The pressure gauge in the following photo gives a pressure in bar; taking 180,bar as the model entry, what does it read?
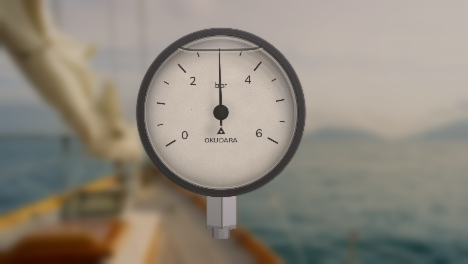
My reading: 3,bar
